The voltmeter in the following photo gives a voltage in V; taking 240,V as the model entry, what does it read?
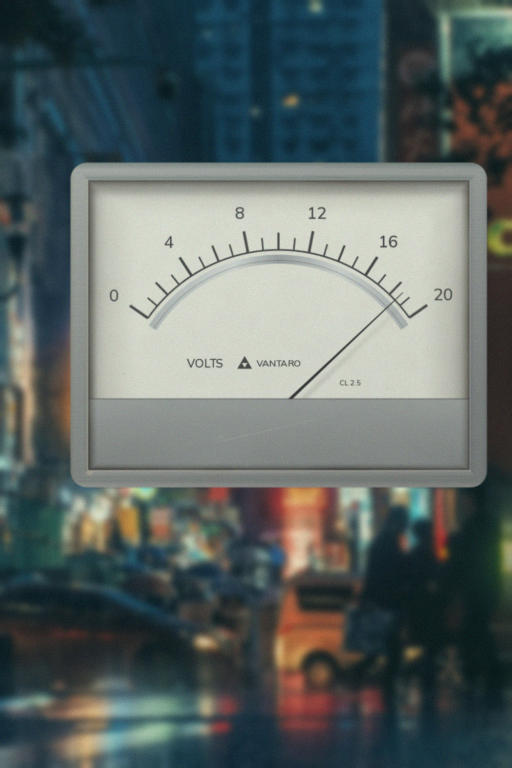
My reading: 18.5,V
